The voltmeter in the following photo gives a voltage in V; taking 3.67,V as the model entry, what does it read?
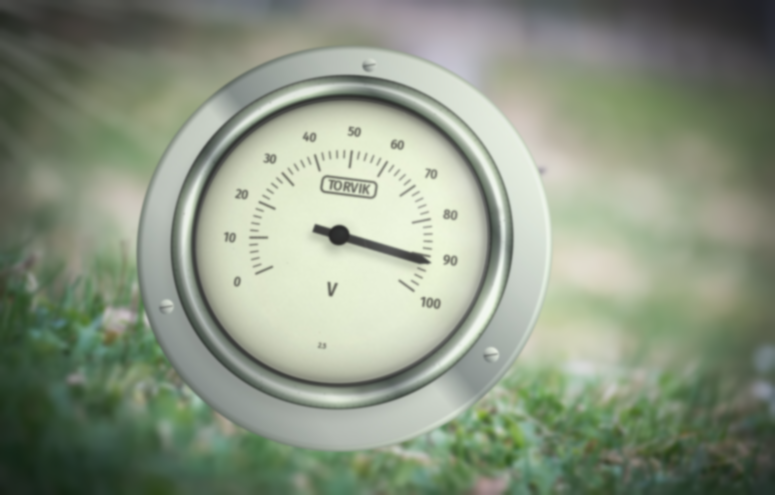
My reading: 92,V
